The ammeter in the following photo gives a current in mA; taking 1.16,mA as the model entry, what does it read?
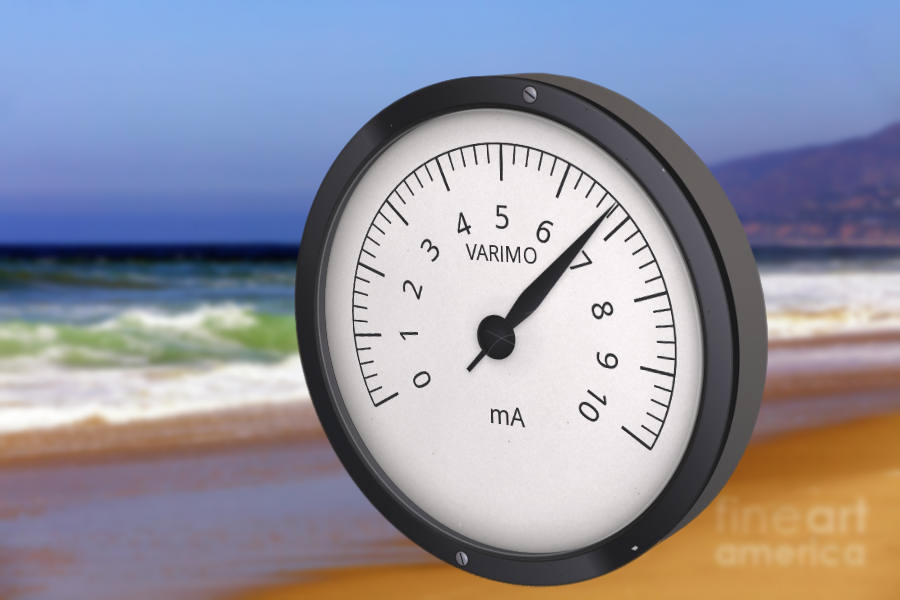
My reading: 6.8,mA
